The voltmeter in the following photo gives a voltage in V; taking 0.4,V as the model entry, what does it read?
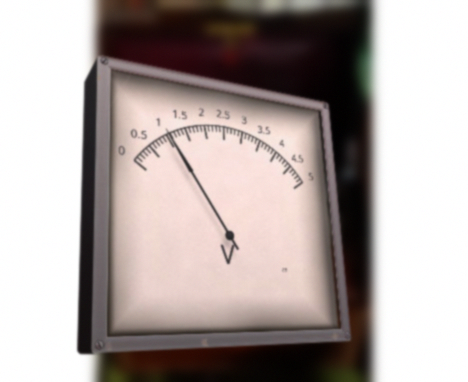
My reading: 1,V
